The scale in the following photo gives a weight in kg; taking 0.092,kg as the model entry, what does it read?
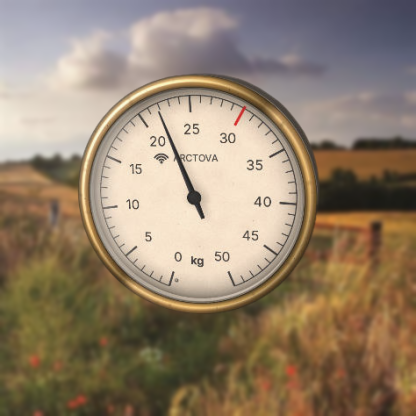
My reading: 22,kg
